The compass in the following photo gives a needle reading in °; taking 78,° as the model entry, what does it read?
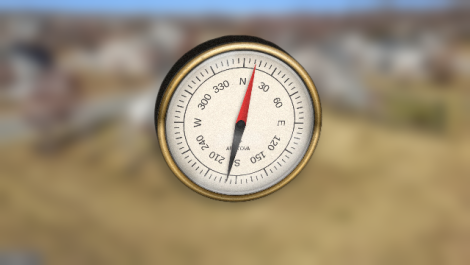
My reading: 10,°
